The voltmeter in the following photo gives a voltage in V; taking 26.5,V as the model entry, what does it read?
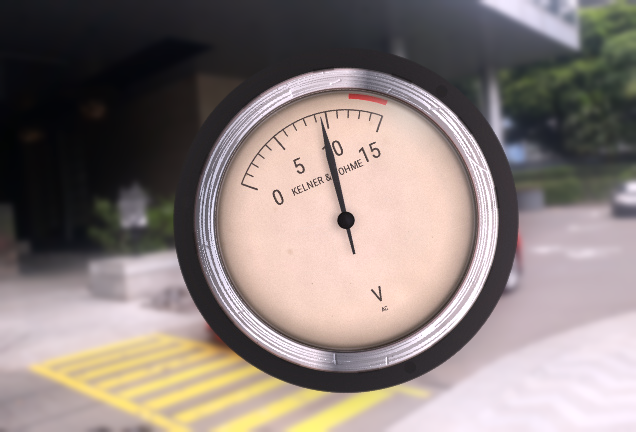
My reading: 9.5,V
